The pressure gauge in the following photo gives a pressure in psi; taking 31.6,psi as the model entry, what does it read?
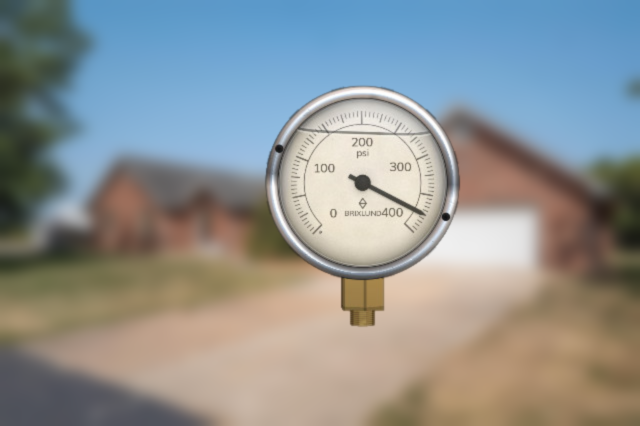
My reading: 375,psi
